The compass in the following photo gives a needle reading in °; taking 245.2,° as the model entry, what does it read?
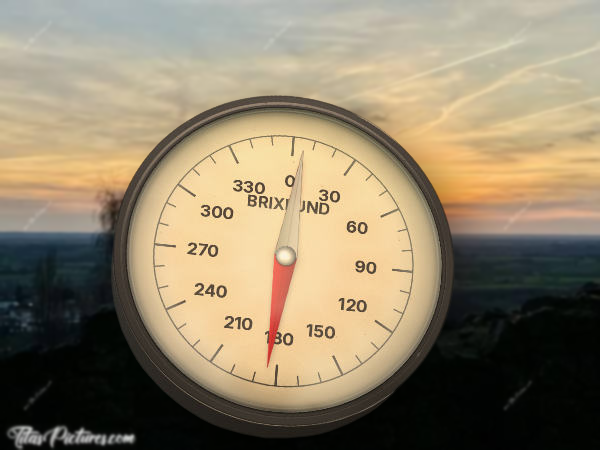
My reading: 185,°
